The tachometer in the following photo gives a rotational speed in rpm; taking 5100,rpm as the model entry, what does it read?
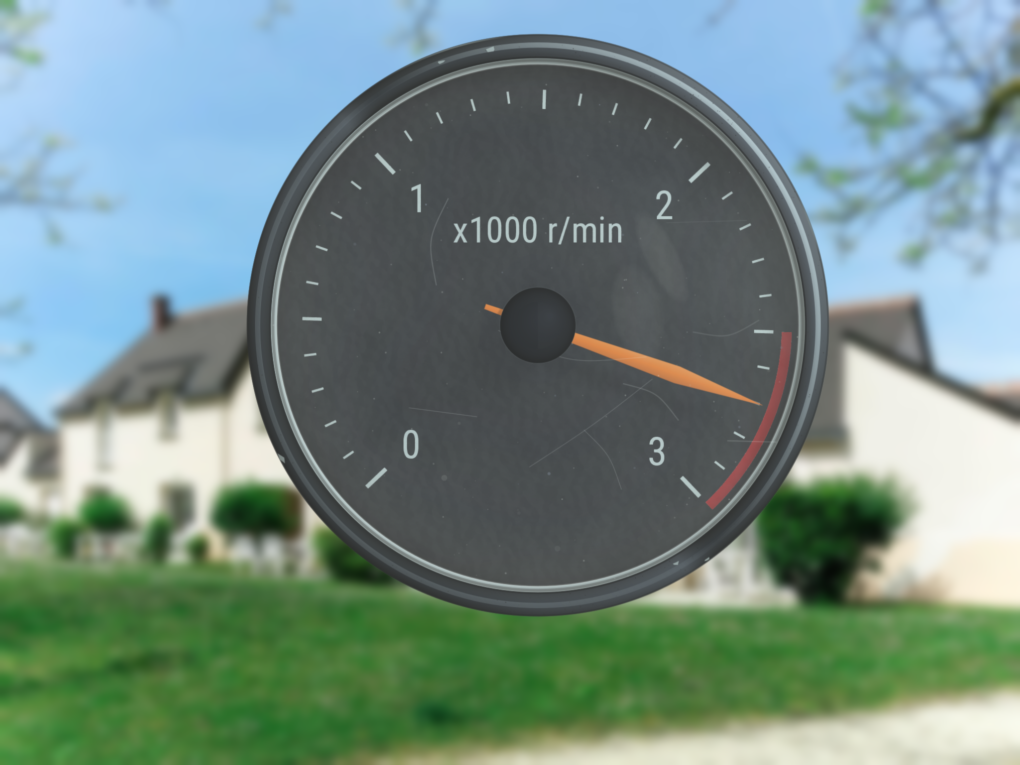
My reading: 2700,rpm
